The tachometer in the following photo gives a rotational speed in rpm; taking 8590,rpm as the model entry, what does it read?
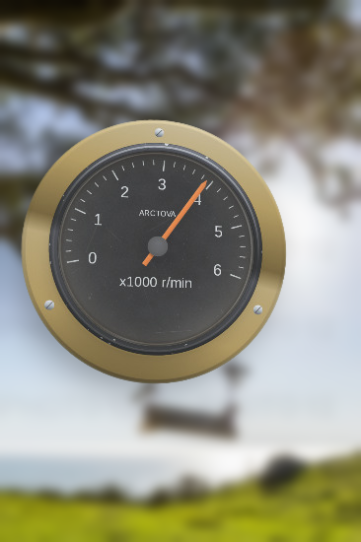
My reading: 3900,rpm
